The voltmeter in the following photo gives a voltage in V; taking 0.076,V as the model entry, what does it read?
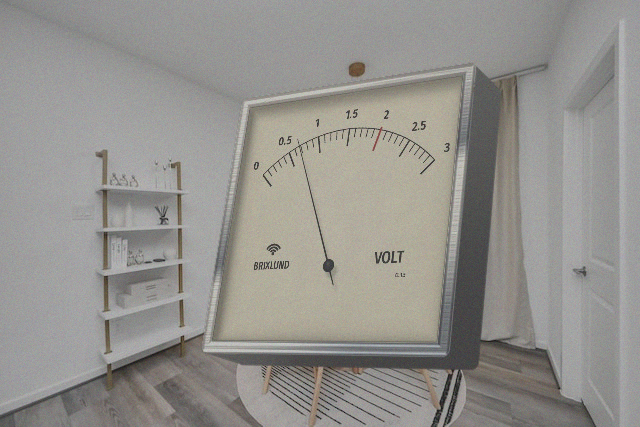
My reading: 0.7,V
